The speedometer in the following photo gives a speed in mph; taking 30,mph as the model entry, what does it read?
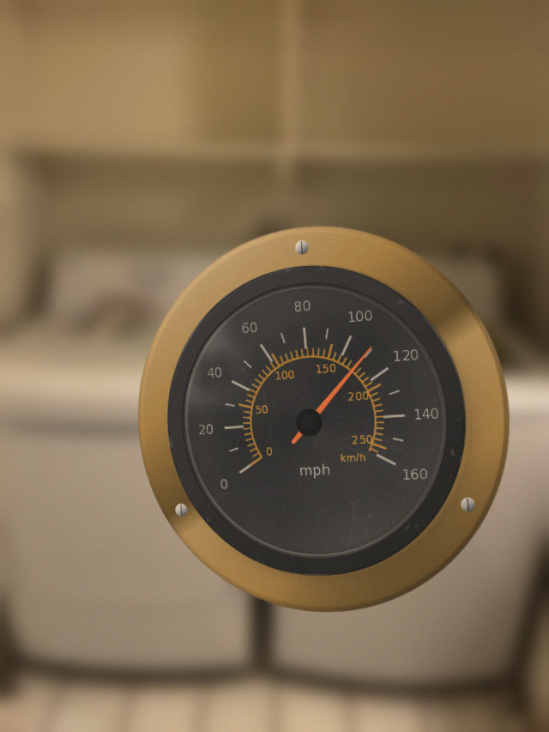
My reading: 110,mph
